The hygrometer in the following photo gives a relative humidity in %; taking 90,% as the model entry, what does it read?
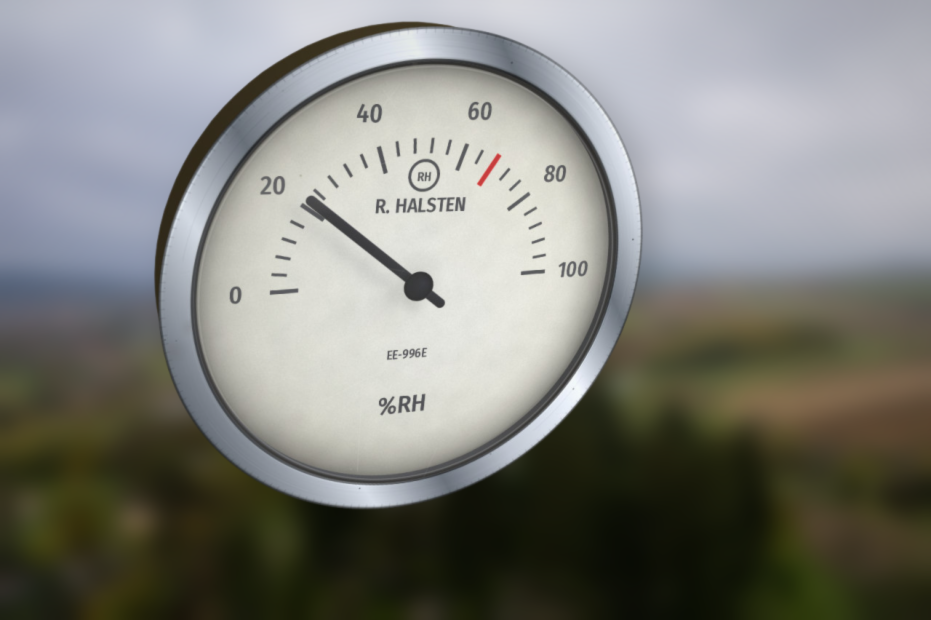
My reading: 22,%
